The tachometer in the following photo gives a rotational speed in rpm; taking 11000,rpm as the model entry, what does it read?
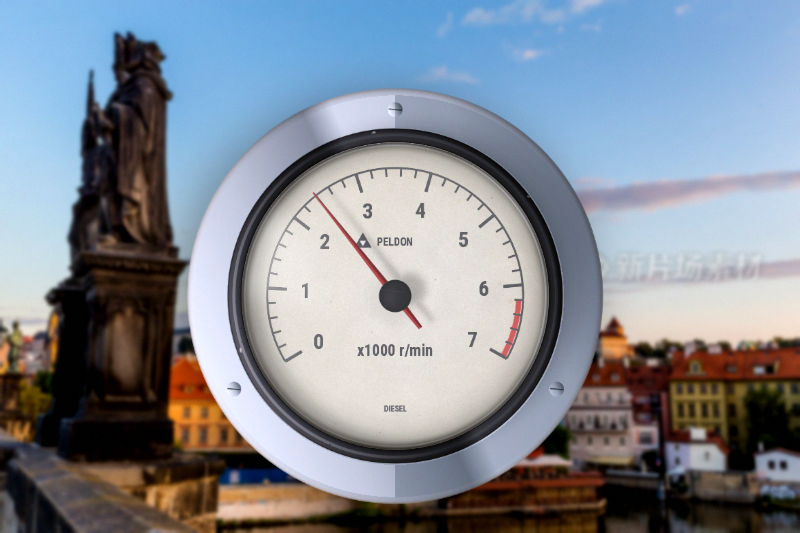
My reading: 2400,rpm
